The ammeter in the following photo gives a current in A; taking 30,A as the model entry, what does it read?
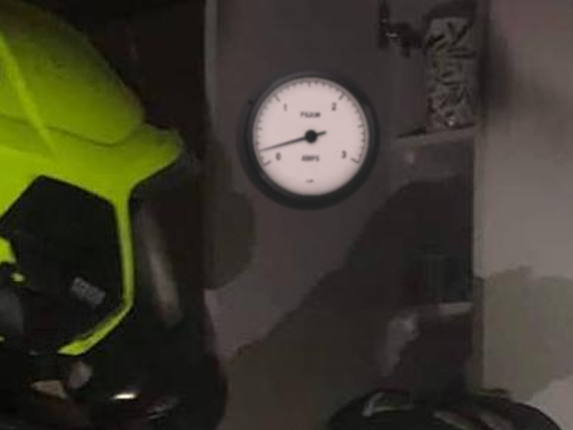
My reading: 0.2,A
